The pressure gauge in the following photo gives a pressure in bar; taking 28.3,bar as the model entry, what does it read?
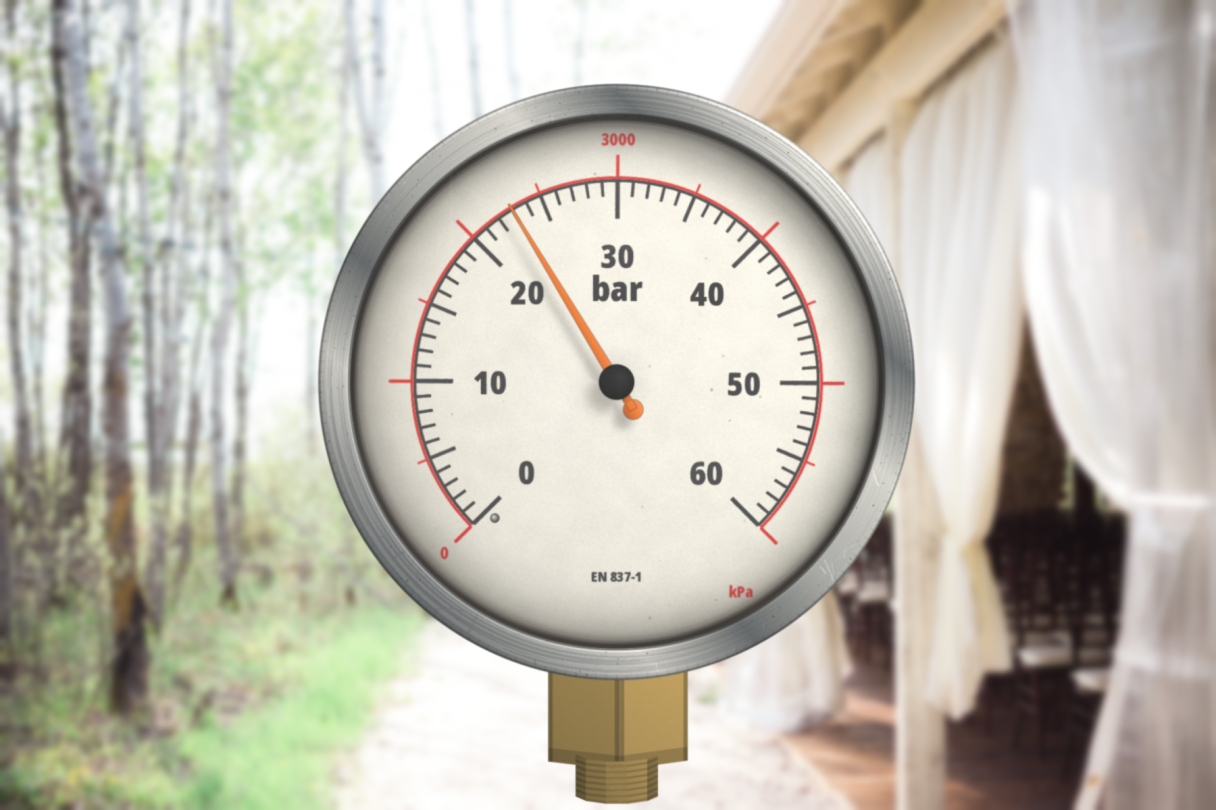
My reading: 23,bar
